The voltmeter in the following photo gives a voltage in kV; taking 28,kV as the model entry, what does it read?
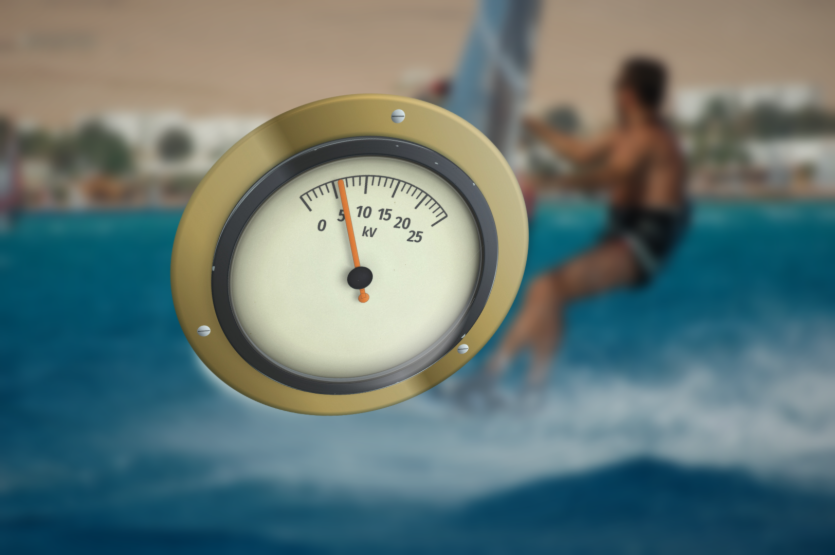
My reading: 6,kV
